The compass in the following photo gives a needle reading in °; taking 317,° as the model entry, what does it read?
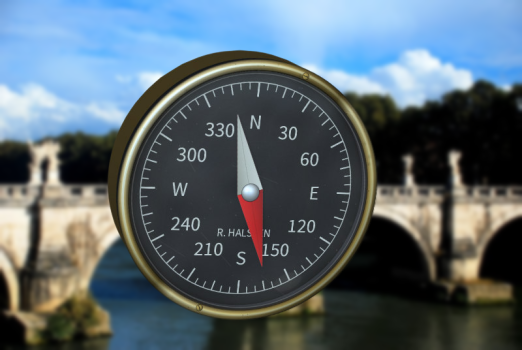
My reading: 165,°
